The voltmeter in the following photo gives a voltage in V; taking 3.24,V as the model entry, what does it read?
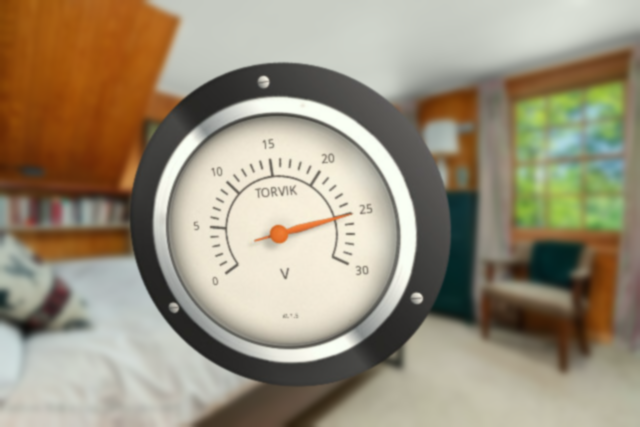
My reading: 25,V
